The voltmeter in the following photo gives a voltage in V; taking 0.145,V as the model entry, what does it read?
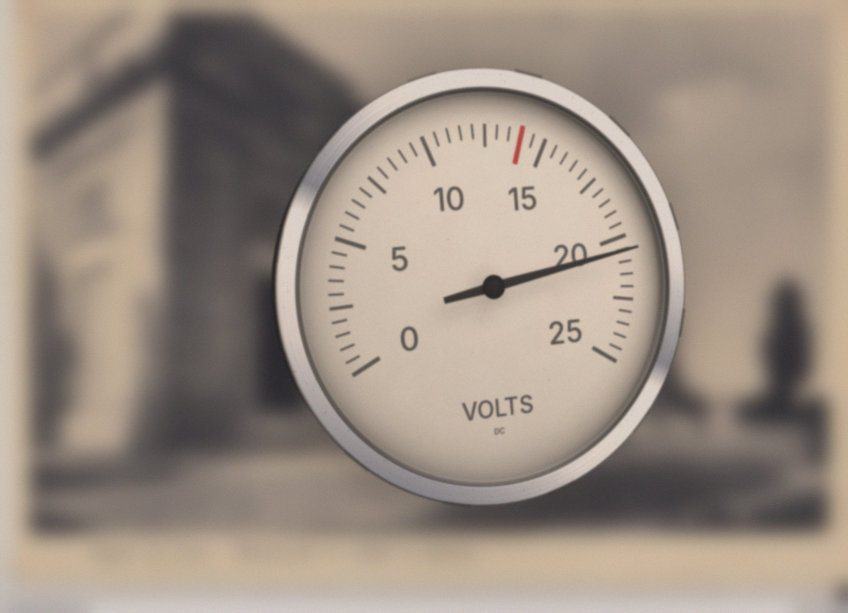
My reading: 20.5,V
